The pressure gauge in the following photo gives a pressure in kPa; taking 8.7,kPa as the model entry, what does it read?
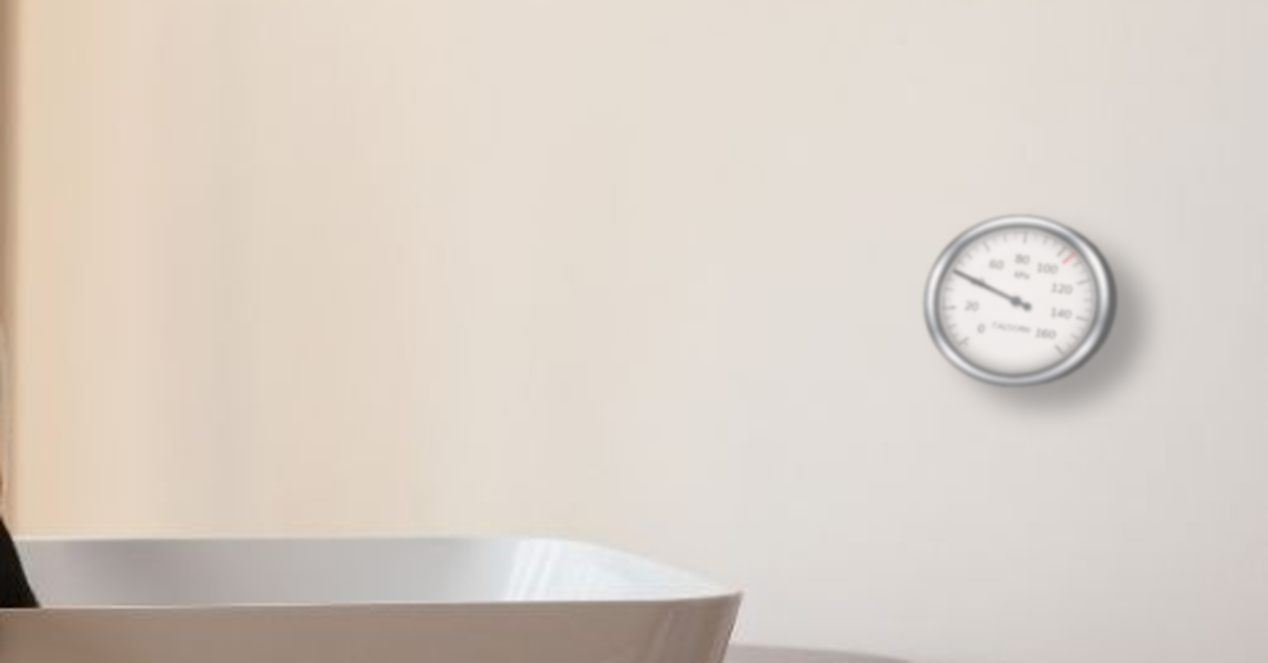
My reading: 40,kPa
